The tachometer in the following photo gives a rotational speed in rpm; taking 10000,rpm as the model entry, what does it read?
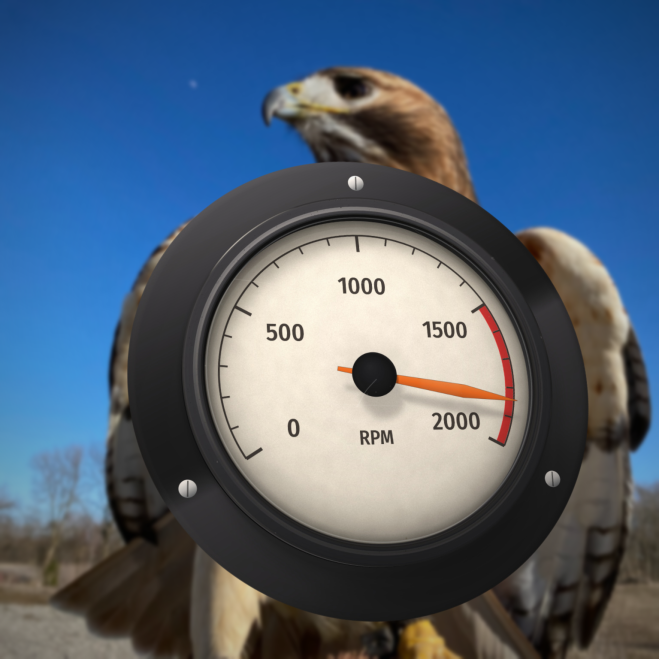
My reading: 1850,rpm
